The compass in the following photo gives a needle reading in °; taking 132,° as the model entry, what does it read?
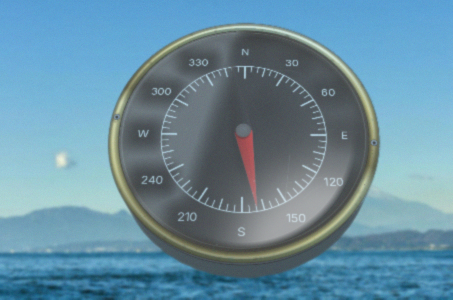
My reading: 170,°
